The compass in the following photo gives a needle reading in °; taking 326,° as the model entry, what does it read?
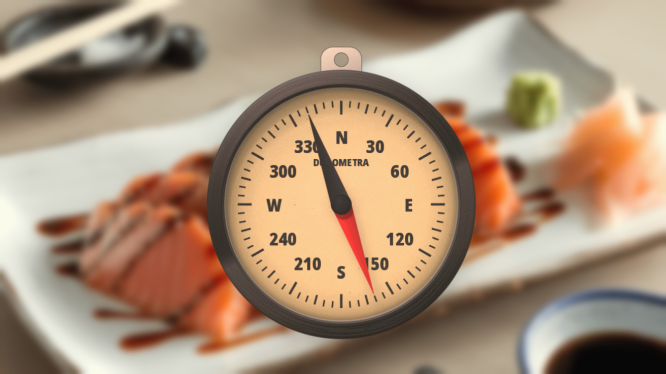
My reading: 160,°
